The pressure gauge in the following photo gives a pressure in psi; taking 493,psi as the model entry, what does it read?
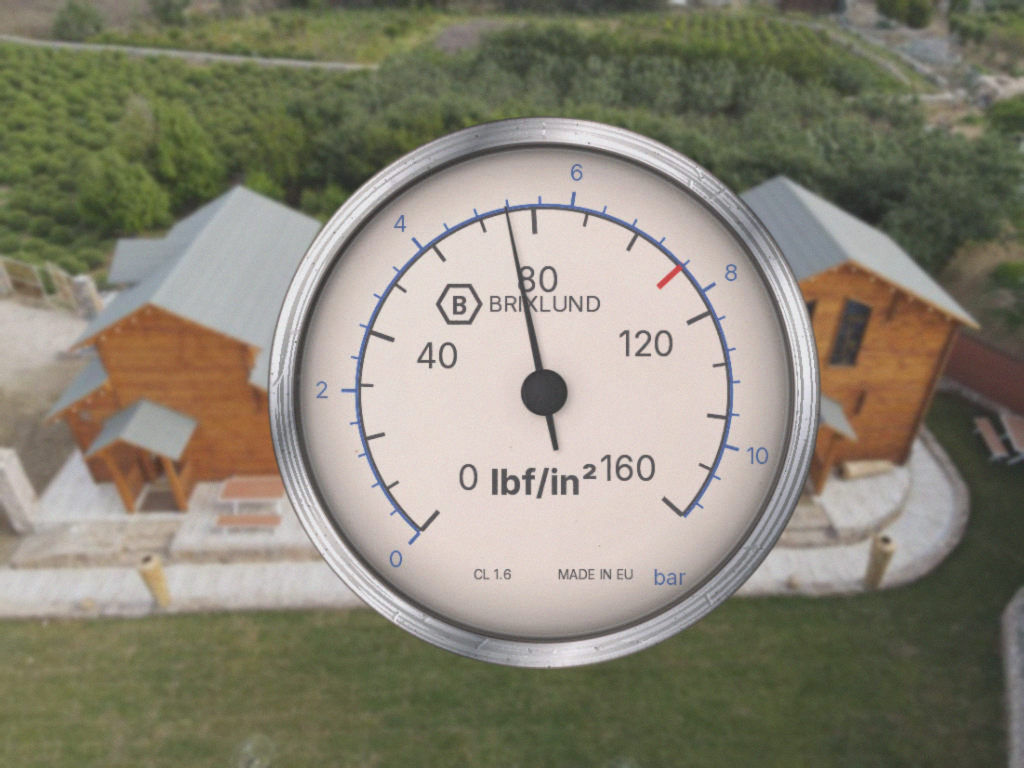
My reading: 75,psi
